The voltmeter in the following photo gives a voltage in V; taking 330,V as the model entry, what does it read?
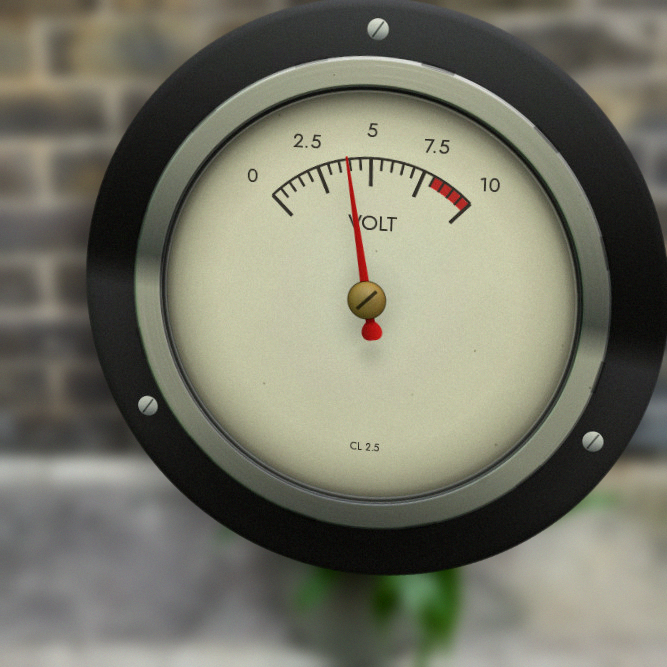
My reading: 4,V
